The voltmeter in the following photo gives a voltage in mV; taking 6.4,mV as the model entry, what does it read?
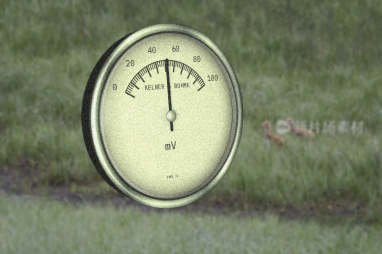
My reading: 50,mV
